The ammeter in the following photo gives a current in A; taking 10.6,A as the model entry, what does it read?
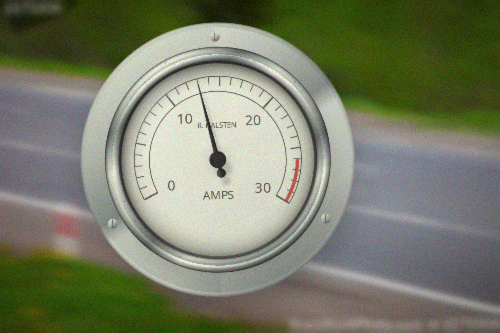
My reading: 13,A
